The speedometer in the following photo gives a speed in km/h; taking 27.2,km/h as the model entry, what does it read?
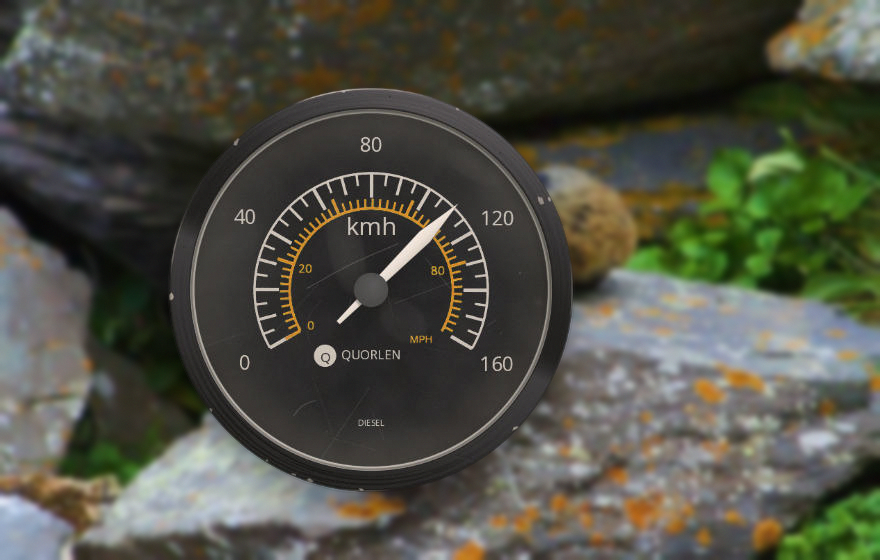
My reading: 110,km/h
